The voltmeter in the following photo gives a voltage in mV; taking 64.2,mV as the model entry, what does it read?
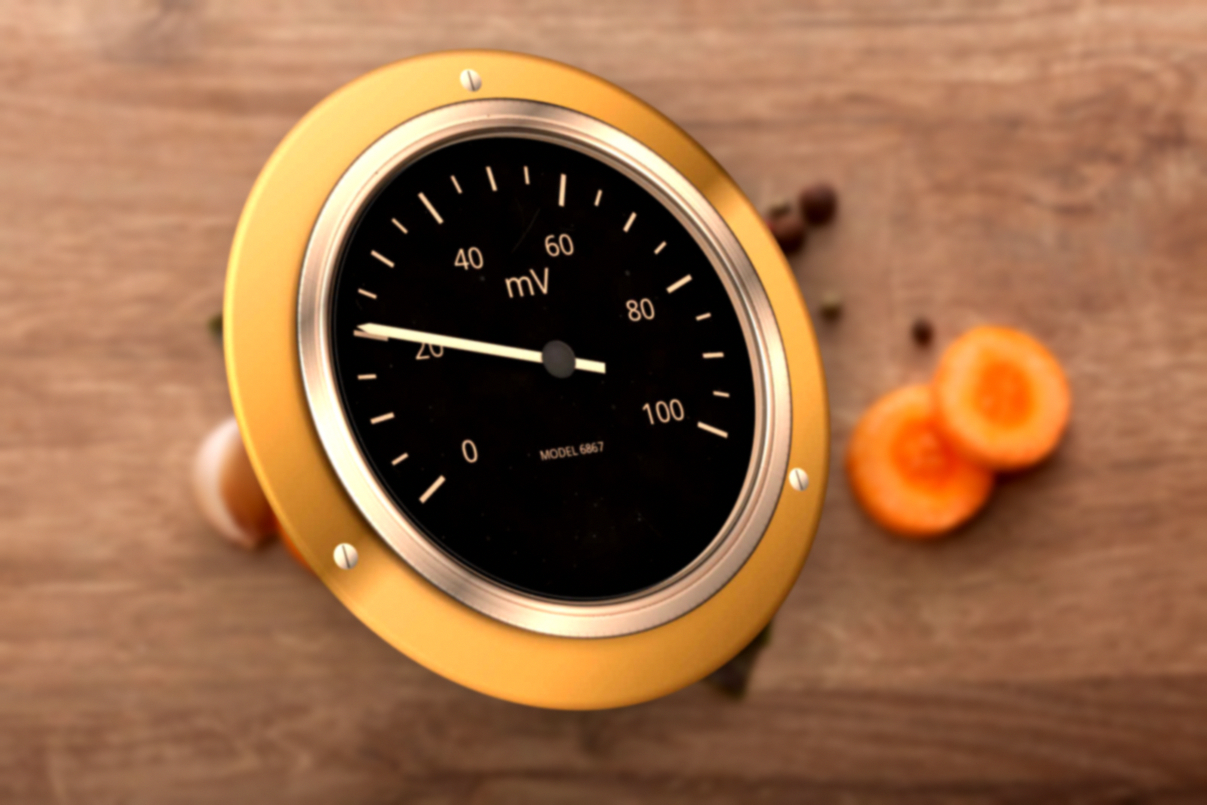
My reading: 20,mV
